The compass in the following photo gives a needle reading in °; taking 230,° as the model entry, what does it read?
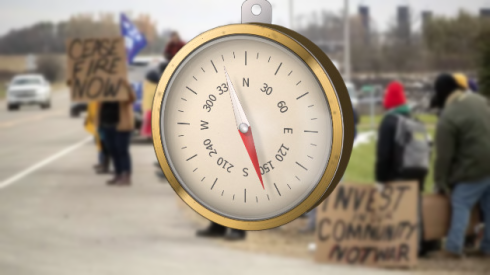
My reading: 160,°
